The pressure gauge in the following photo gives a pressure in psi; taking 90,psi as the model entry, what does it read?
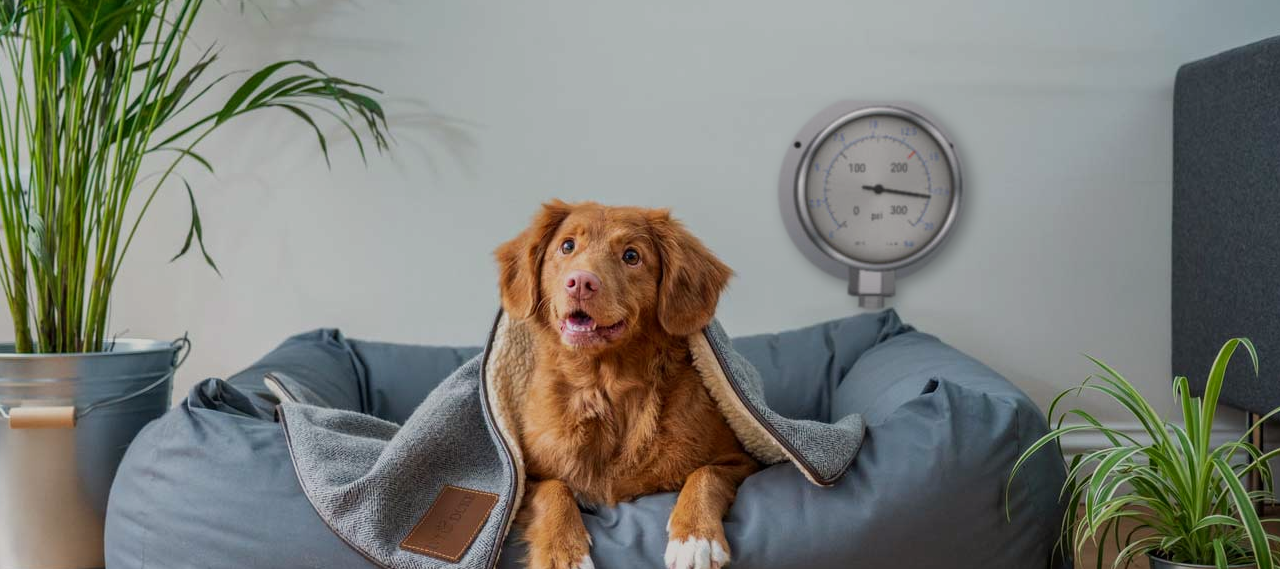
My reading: 260,psi
